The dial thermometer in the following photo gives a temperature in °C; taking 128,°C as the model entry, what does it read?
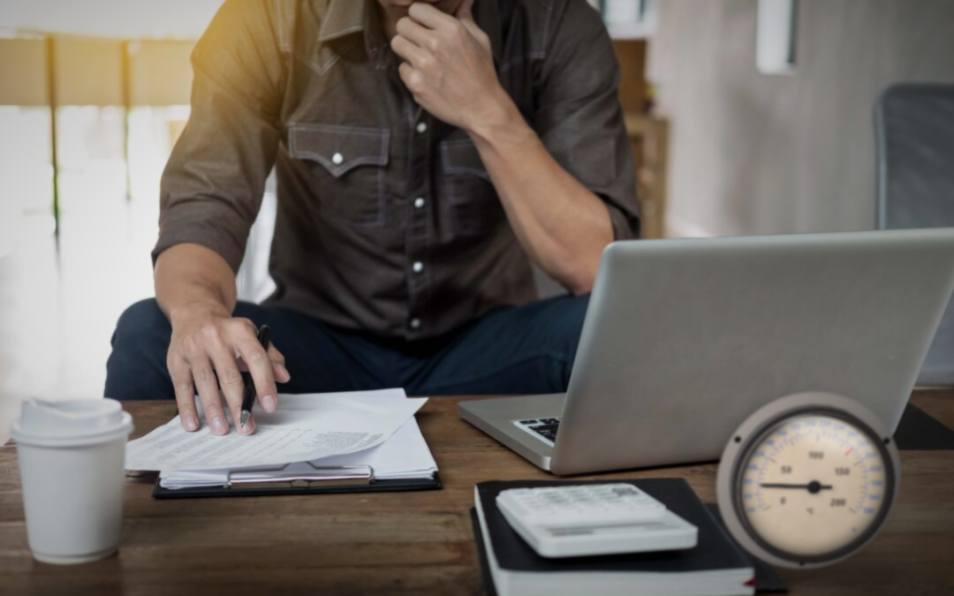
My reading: 25,°C
